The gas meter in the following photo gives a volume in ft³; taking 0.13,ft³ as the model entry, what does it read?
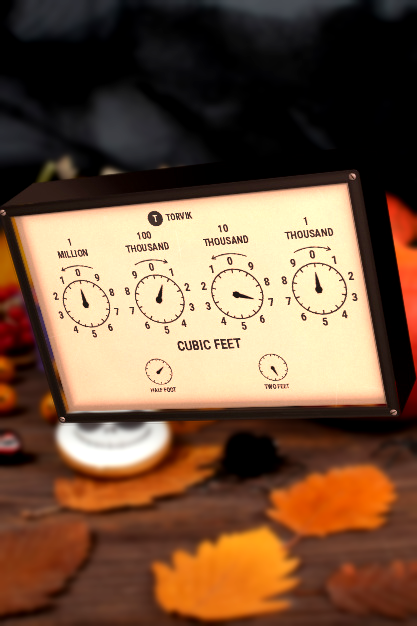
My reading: 7000,ft³
